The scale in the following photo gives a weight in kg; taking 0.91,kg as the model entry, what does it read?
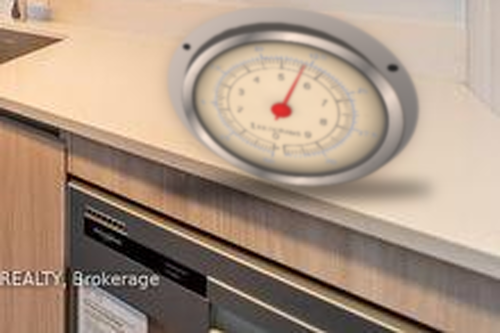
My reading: 5.5,kg
